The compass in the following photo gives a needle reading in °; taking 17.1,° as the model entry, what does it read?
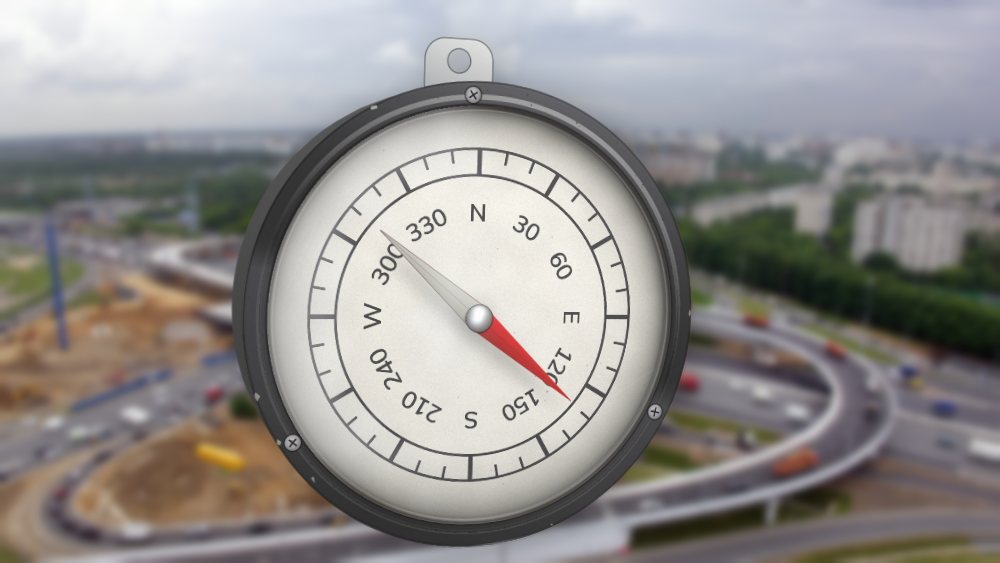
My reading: 130,°
